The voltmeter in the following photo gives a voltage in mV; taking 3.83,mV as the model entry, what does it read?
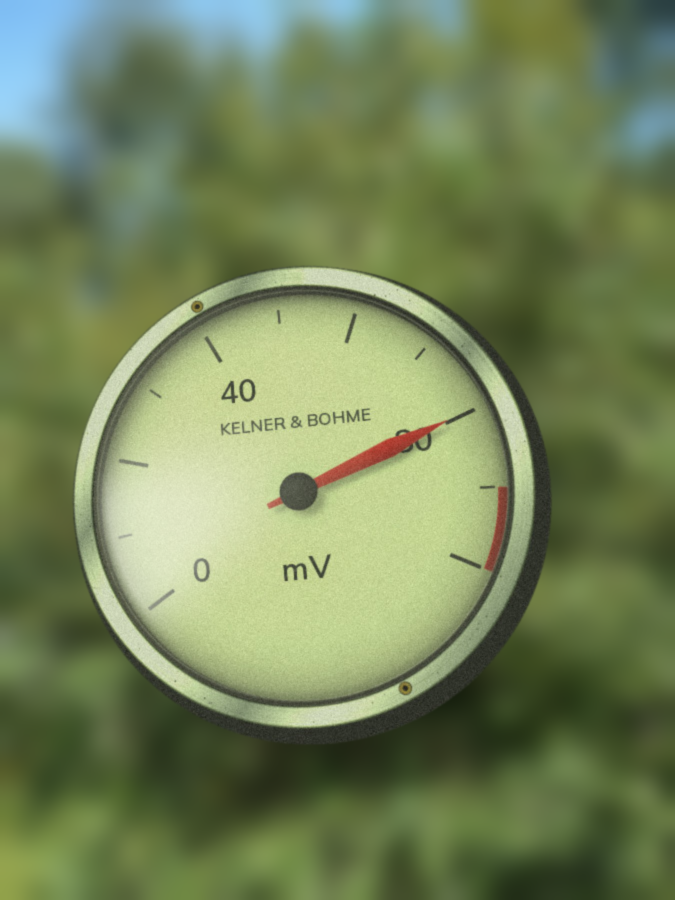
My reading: 80,mV
